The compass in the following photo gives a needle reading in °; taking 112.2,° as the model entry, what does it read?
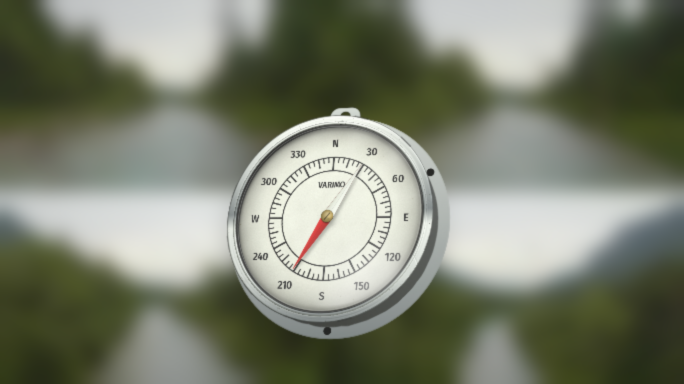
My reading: 210,°
